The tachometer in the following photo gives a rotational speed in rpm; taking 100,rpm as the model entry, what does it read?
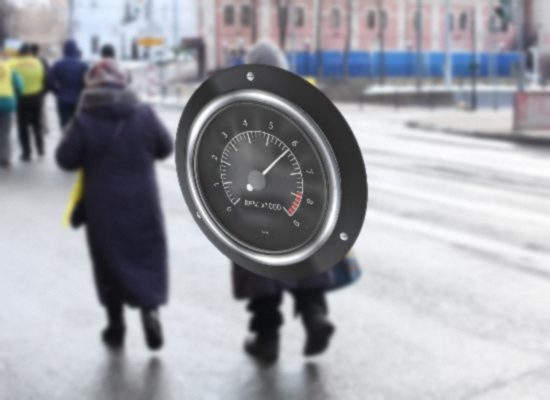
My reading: 6000,rpm
